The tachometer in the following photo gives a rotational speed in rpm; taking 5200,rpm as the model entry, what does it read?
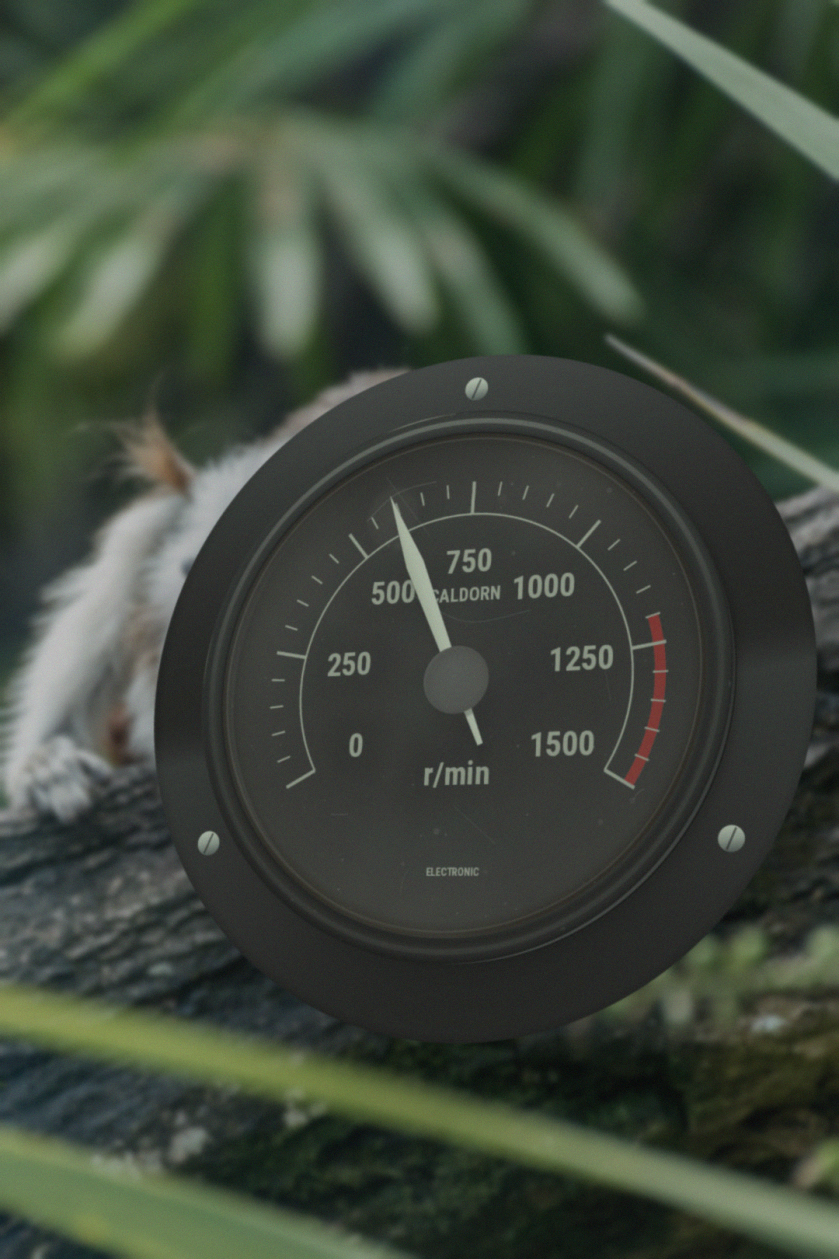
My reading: 600,rpm
